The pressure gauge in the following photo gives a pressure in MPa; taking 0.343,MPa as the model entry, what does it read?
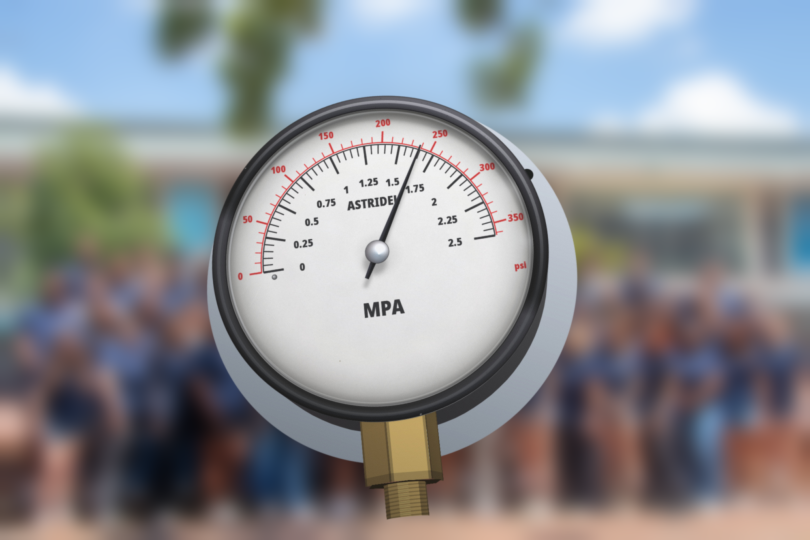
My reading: 1.65,MPa
